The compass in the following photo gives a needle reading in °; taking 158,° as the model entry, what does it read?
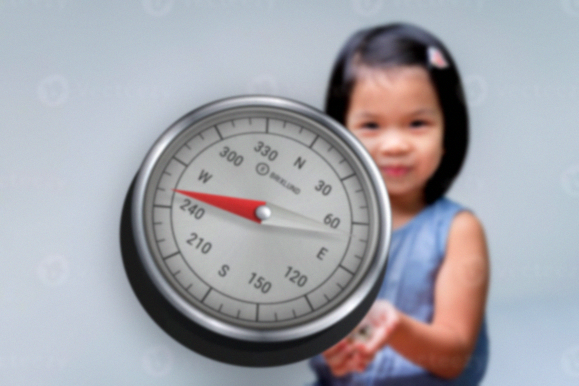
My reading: 250,°
